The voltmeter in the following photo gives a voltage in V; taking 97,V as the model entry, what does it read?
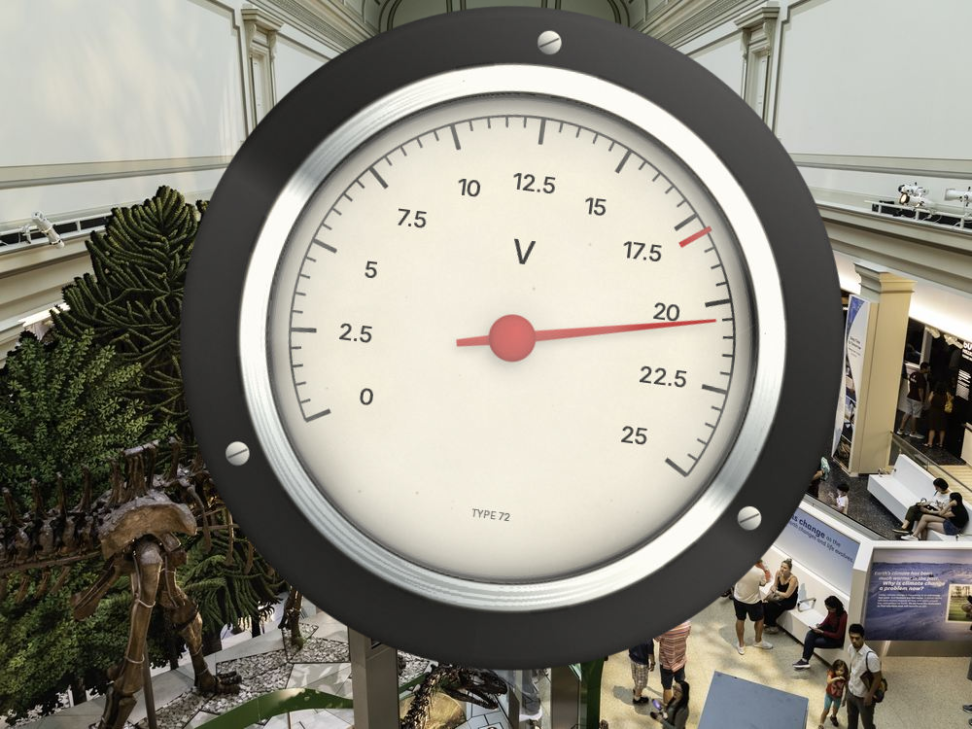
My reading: 20.5,V
